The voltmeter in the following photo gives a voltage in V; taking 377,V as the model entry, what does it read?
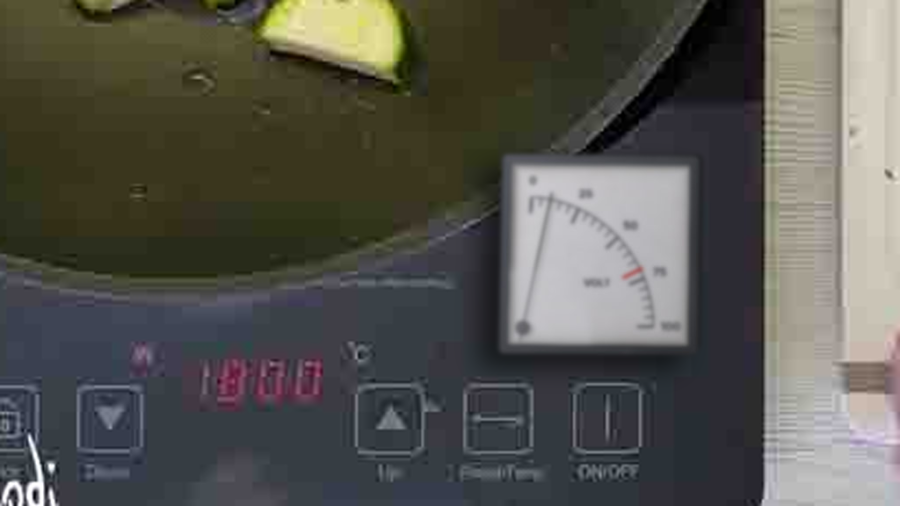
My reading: 10,V
